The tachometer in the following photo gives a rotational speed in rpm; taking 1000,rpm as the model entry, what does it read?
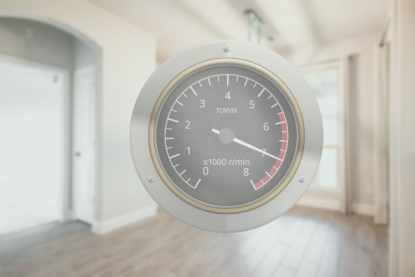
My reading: 7000,rpm
